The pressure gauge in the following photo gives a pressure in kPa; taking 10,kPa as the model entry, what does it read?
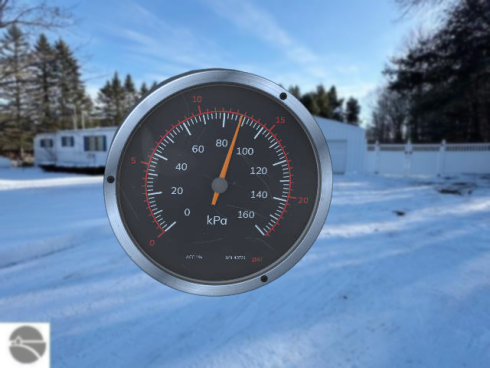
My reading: 88,kPa
